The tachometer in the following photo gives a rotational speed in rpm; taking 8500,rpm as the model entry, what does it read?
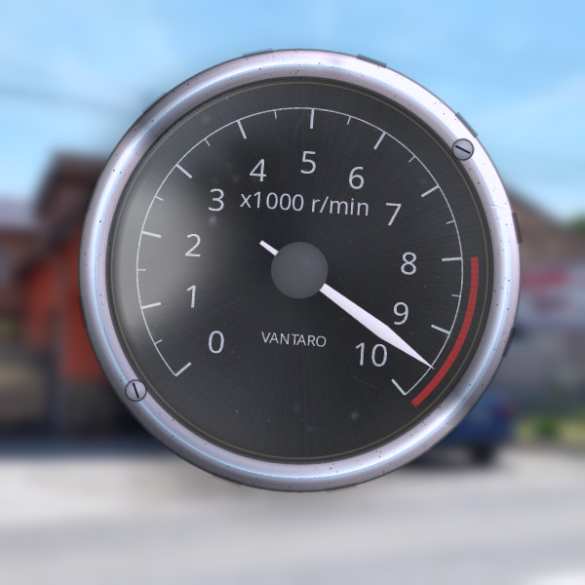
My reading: 9500,rpm
